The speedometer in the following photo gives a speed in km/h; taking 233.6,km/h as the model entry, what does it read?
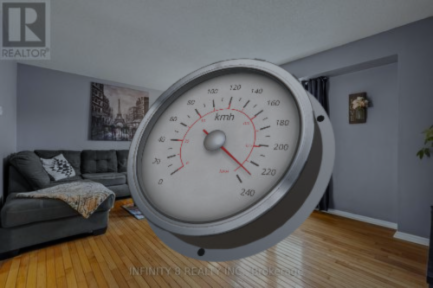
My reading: 230,km/h
